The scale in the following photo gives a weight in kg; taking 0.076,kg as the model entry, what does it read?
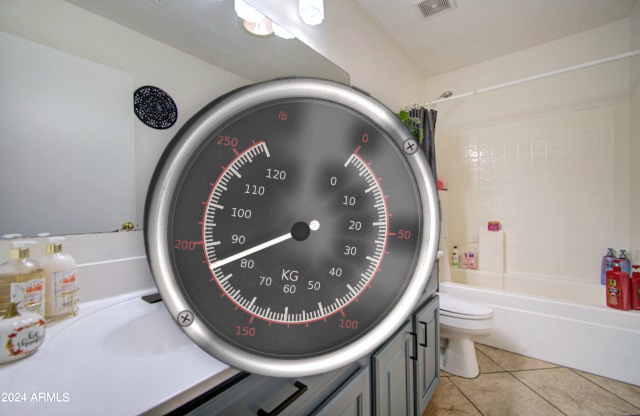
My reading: 85,kg
